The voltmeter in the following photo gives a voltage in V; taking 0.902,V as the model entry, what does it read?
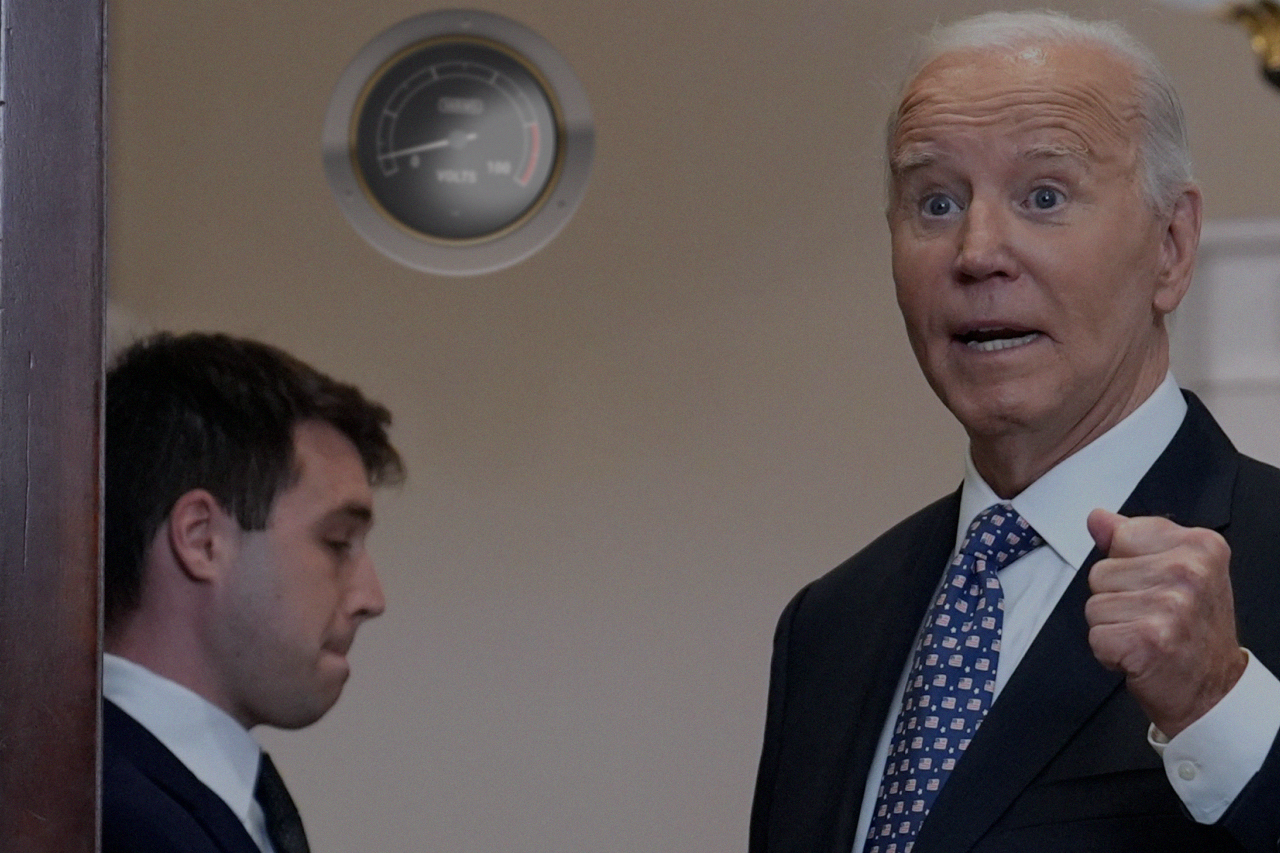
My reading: 5,V
